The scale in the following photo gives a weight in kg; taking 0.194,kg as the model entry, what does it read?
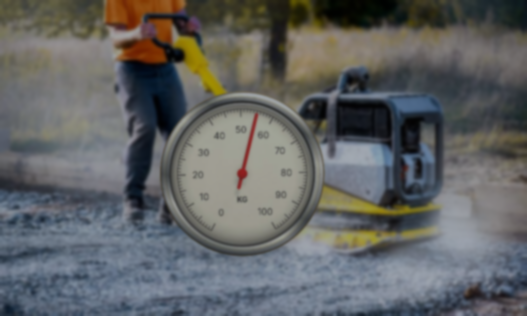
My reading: 55,kg
